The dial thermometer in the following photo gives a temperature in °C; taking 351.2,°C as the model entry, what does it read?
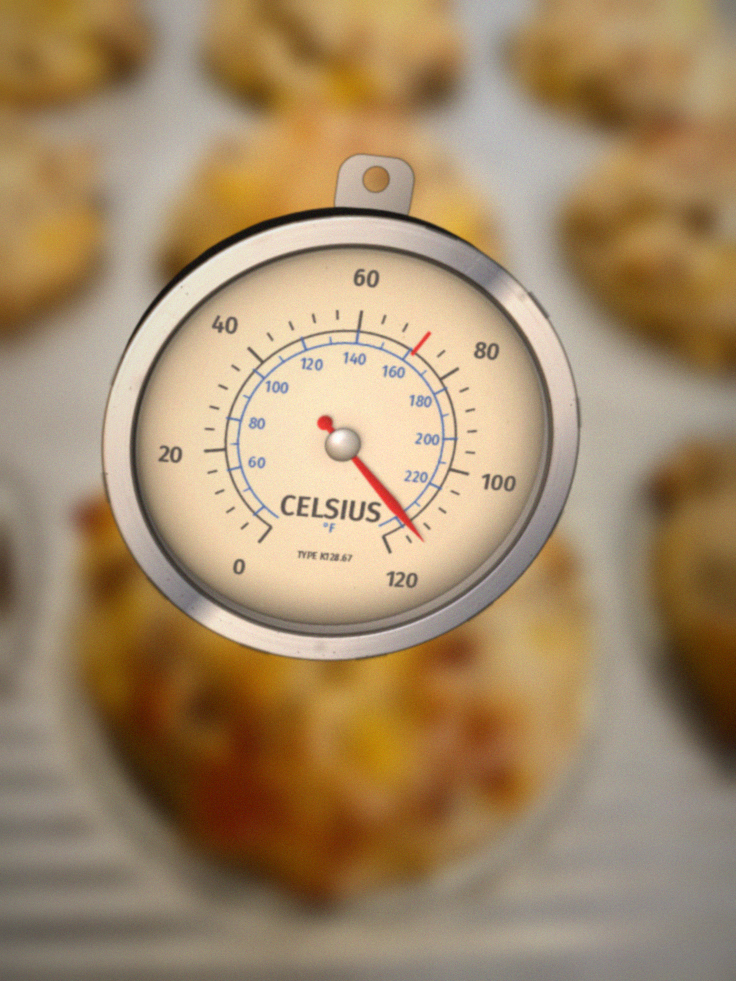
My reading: 114,°C
